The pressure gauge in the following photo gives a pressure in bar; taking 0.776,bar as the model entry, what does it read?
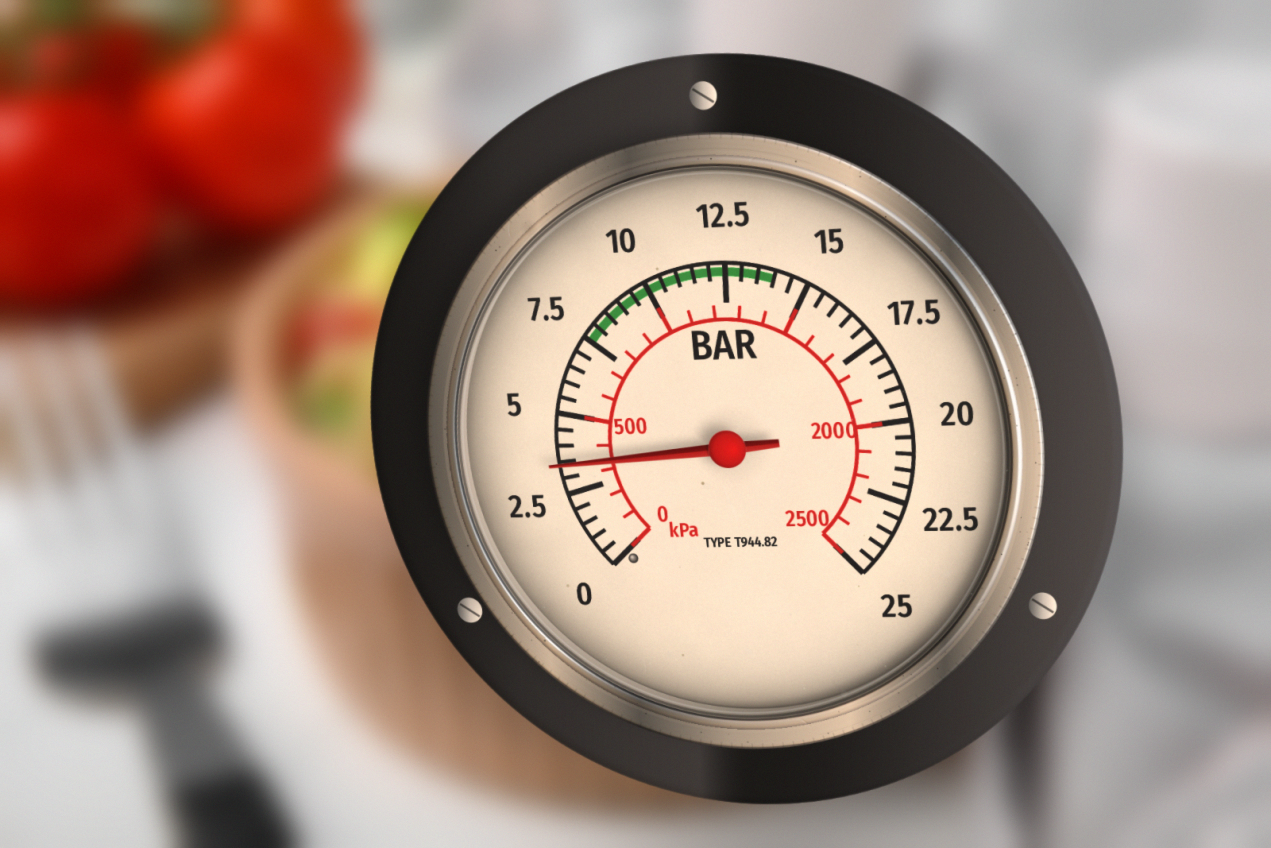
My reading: 3.5,bar
